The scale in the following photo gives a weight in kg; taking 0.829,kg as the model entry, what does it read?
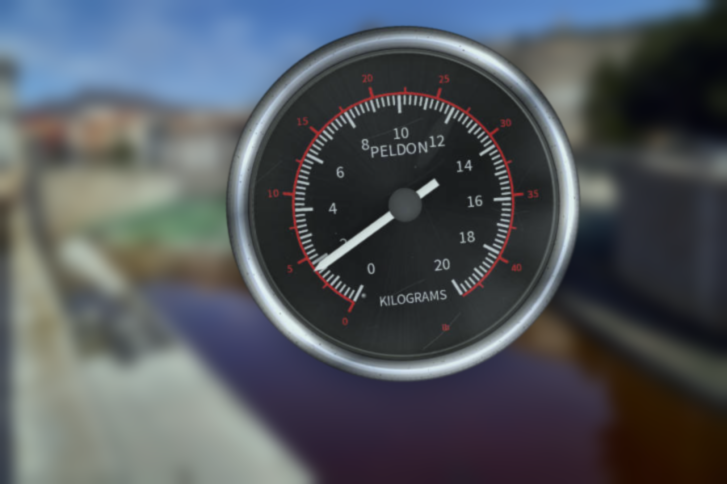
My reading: 1.8,kg
